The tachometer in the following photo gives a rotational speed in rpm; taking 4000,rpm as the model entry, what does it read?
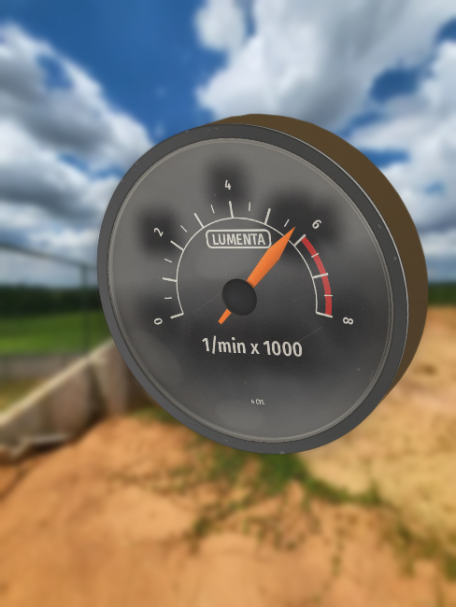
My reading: 5750,rpm
